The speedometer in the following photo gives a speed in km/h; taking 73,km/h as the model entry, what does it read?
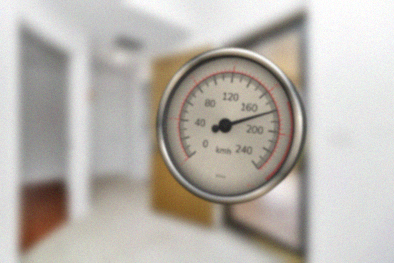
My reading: 180,km/h
